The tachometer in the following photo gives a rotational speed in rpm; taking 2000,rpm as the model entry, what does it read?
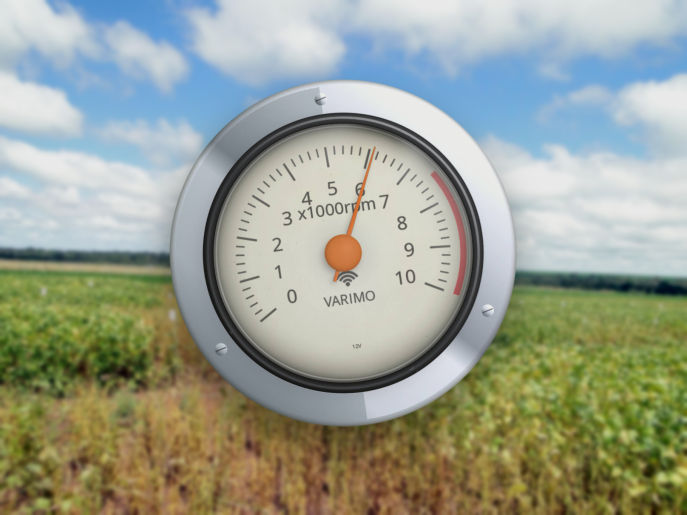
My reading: 6100,rpm
